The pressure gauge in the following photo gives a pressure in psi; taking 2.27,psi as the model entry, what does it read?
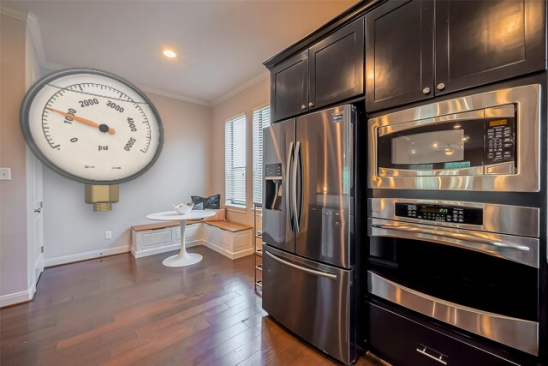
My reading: 1000,psi
